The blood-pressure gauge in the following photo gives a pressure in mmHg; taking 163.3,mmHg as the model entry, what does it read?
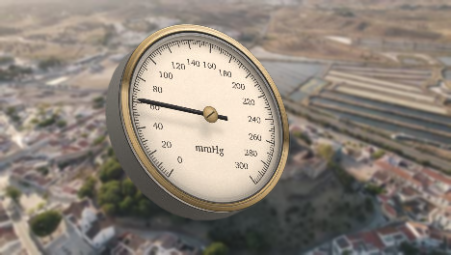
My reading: 60,mmHg
